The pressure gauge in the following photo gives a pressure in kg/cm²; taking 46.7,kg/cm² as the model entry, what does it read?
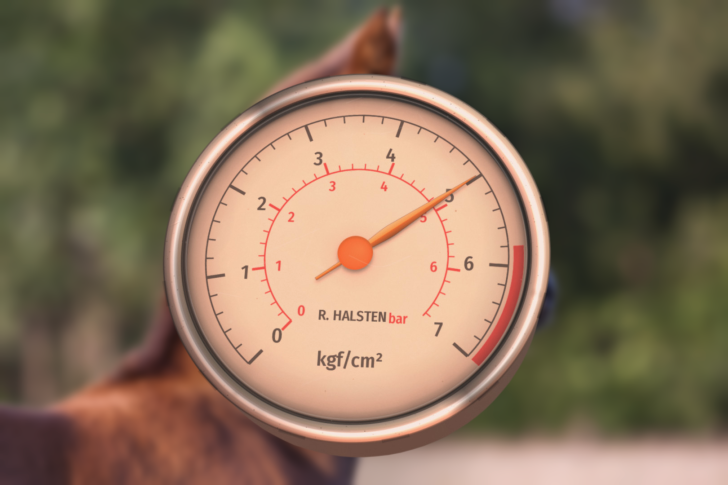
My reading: 5,kg/cm²
